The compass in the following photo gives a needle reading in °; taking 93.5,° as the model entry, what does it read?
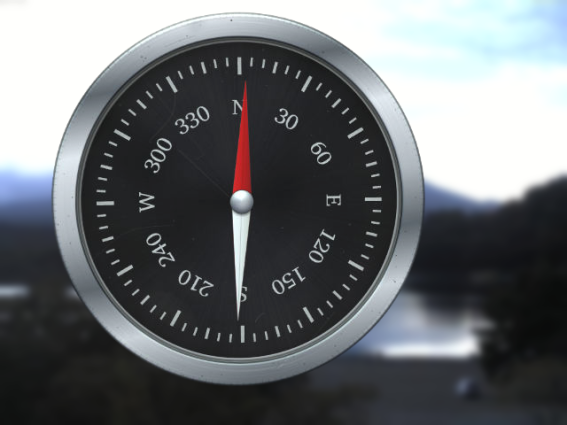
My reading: 2.5,°
